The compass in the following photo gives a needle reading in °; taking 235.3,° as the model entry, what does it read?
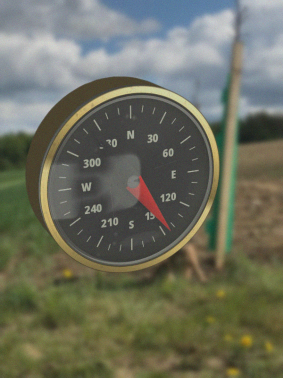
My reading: 145,°
